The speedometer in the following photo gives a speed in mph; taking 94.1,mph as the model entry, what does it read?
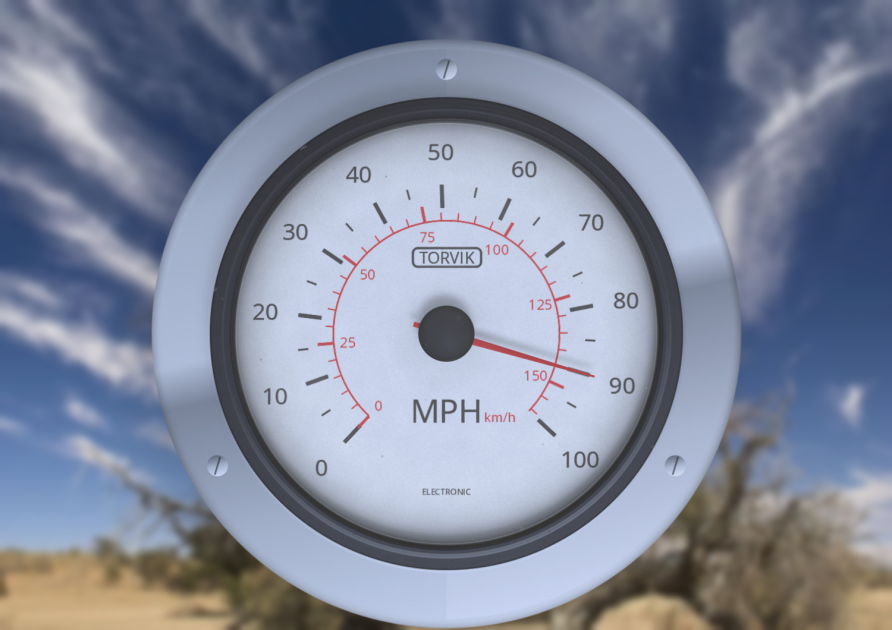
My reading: 90,mph
